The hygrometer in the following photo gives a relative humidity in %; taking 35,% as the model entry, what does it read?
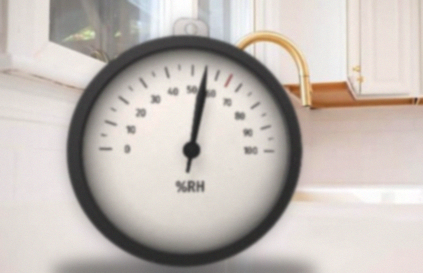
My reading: 55,%
